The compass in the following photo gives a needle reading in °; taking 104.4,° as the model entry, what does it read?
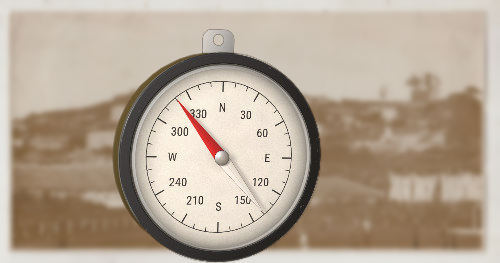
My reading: 320,°
